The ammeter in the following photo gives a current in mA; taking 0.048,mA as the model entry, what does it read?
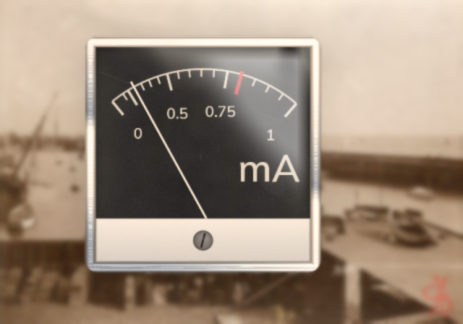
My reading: 0.3,mA
